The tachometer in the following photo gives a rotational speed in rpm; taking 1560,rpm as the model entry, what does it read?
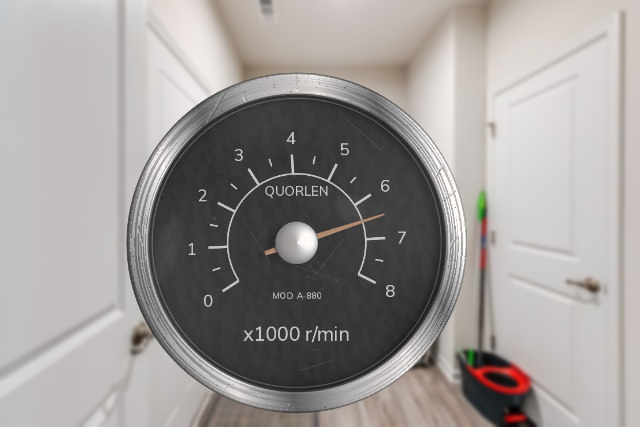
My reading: 6500,rpm
